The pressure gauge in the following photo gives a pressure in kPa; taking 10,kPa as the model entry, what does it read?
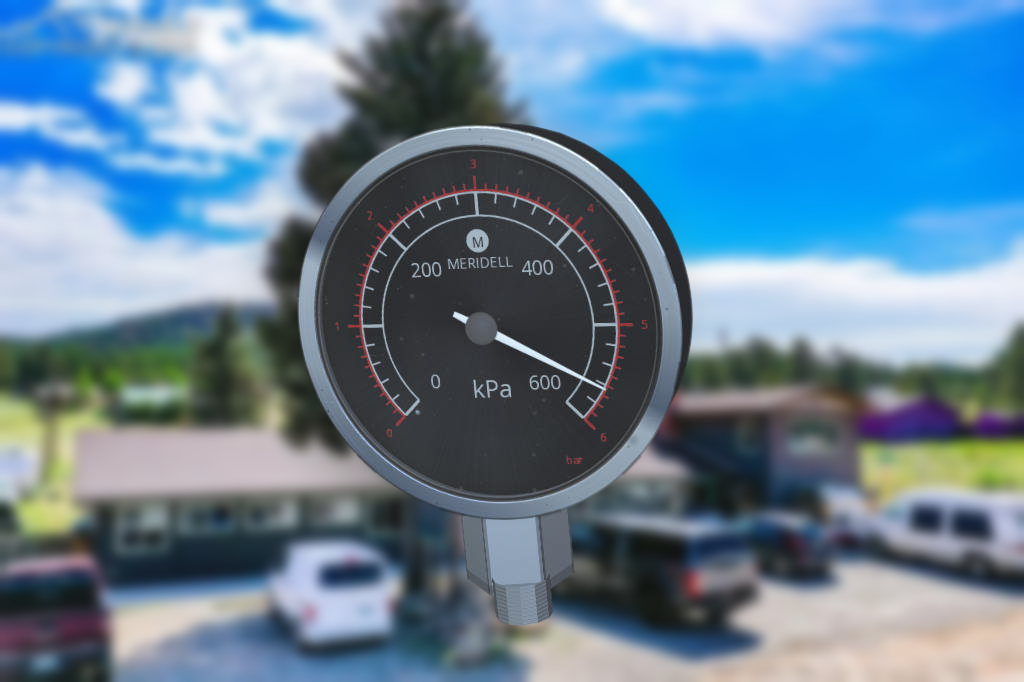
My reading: 560,kPa
